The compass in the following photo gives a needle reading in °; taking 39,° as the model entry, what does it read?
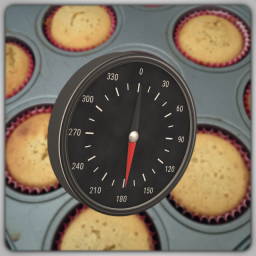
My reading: 180,°
